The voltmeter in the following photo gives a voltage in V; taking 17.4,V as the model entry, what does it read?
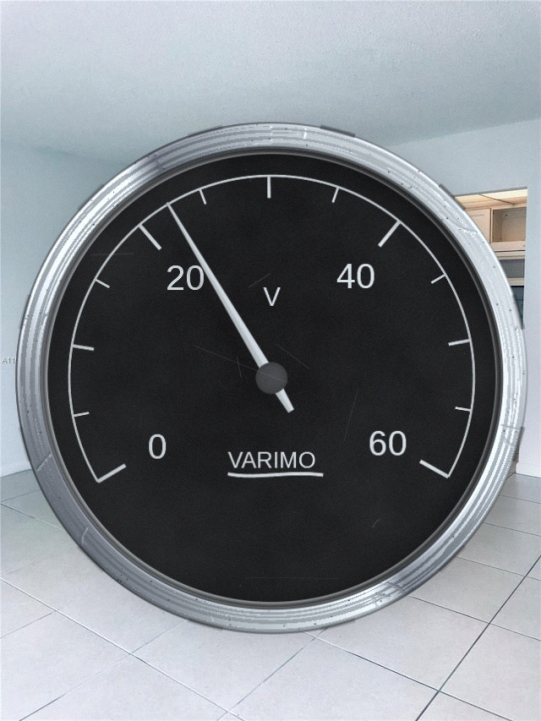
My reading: 22.5,V
